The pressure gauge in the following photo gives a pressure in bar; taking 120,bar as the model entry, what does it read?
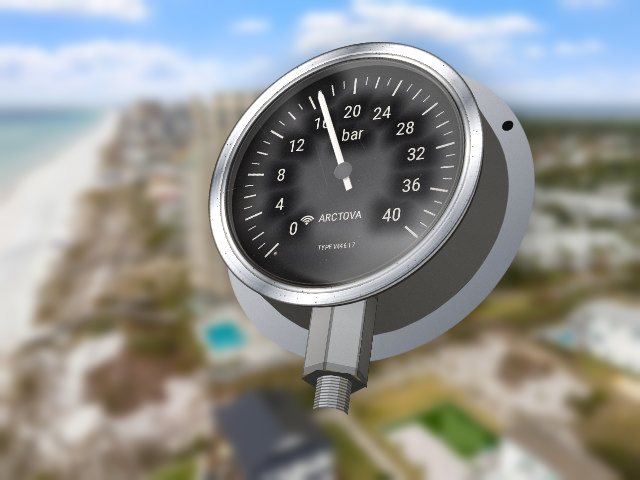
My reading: 17,bar
